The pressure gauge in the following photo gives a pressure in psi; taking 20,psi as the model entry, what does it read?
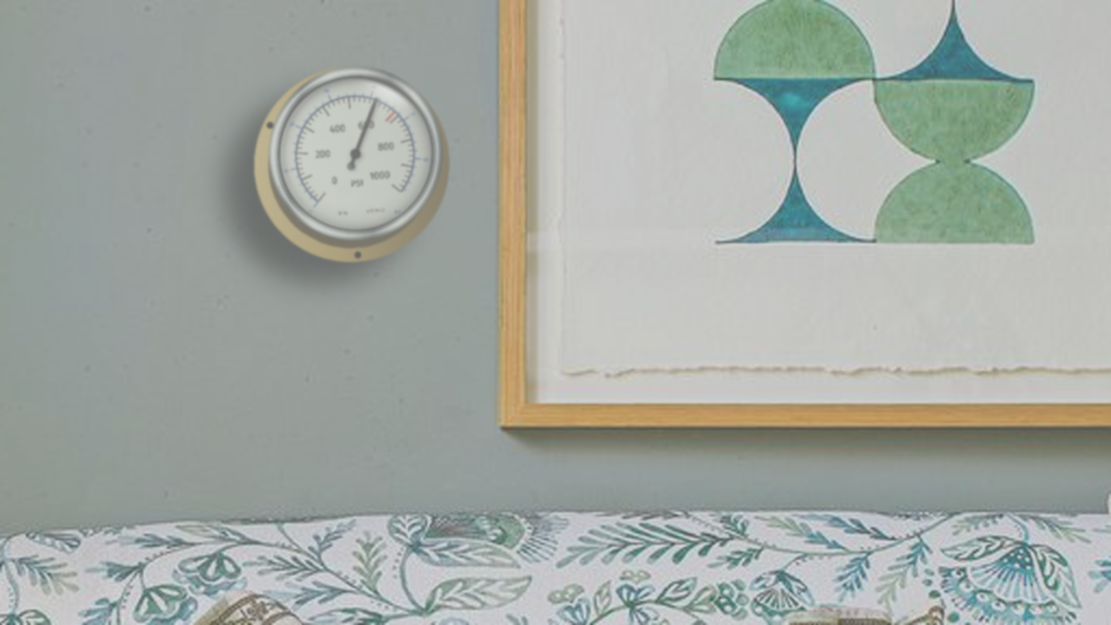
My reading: 600,psi
